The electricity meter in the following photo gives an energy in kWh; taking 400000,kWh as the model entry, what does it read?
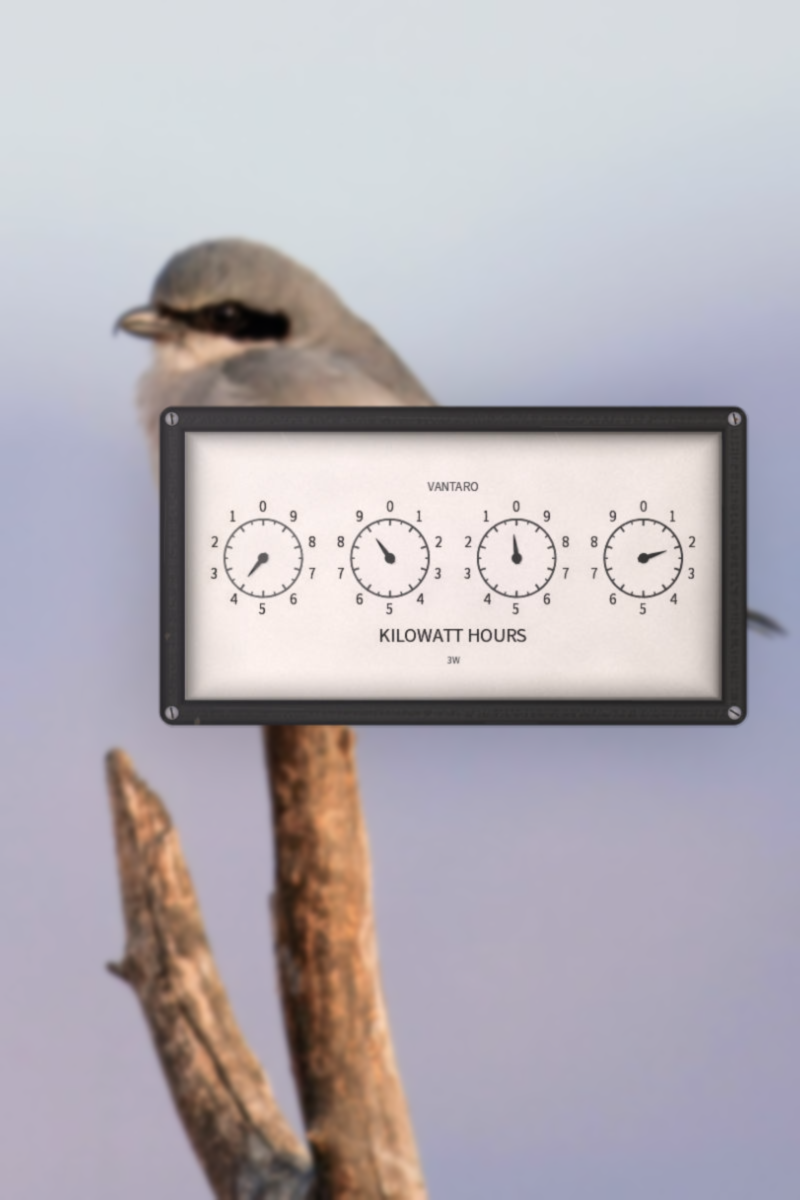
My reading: 3902,kWh
